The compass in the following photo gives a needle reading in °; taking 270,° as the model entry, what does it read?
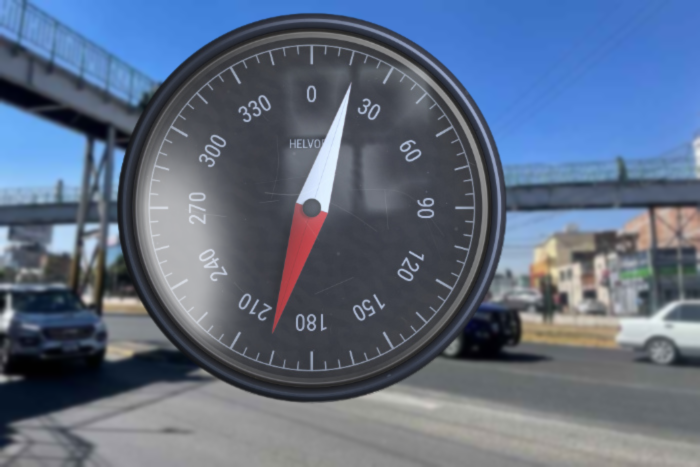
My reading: 197.5,°
